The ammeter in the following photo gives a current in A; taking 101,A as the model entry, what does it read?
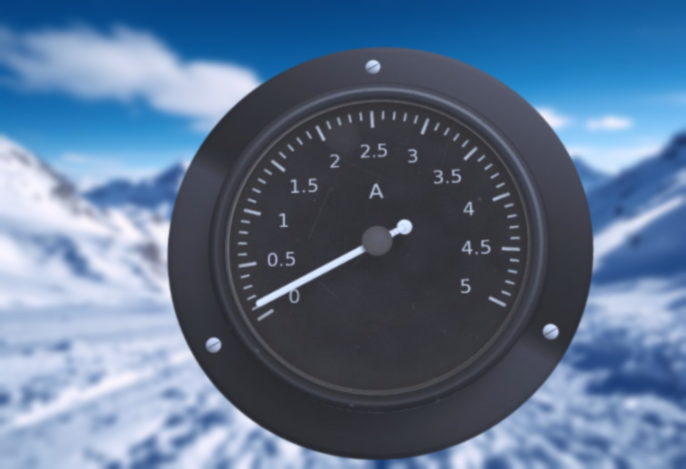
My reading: 0.1,A
